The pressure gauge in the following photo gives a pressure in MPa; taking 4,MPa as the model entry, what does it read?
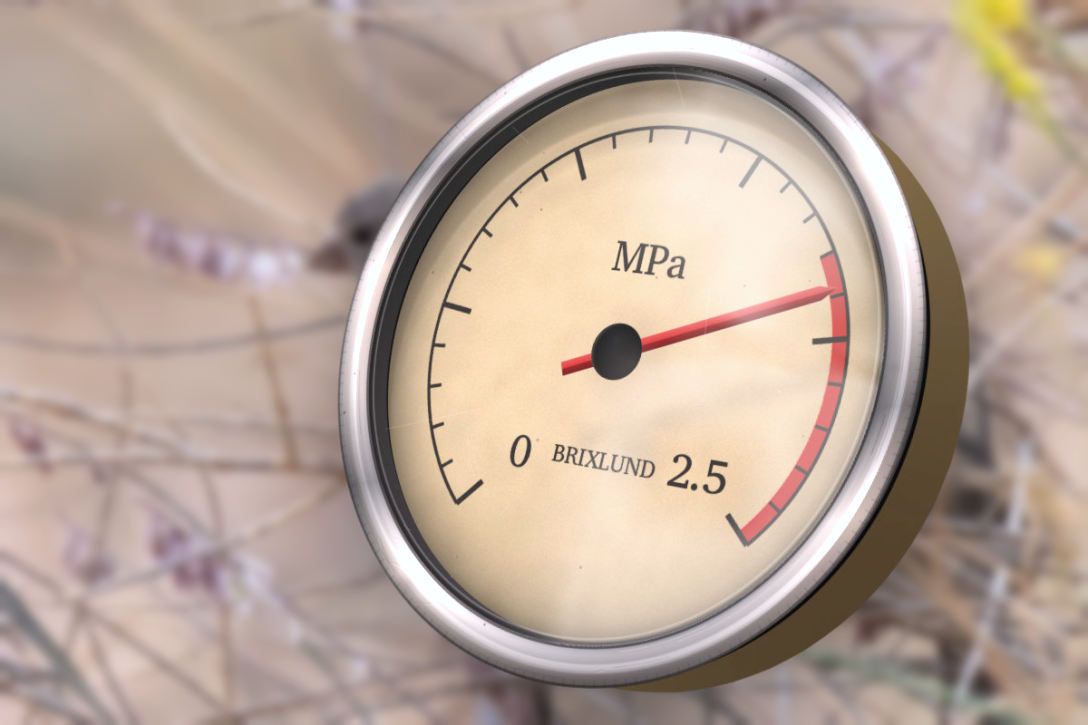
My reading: 1.9,MPa
